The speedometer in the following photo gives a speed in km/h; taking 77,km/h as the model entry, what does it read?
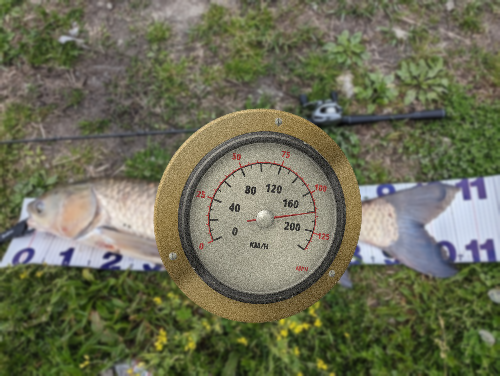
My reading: 180,km/h
